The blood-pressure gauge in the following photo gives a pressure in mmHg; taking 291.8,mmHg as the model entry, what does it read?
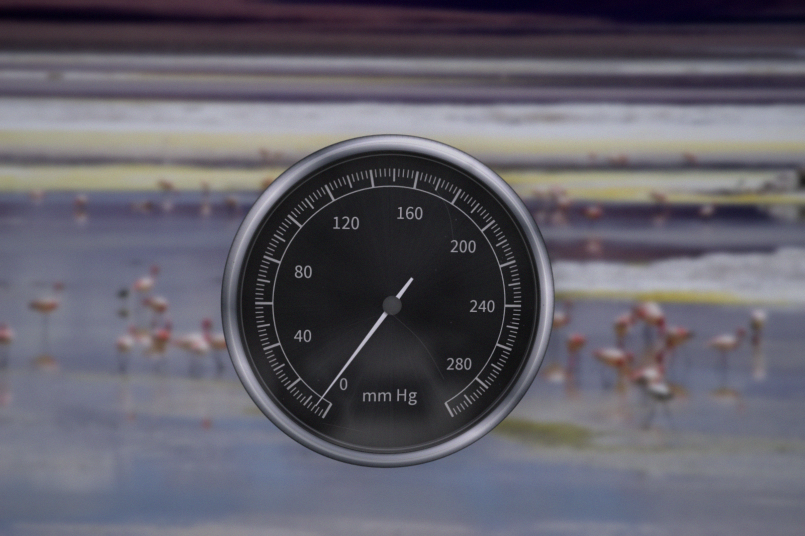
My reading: 6,mmHg
